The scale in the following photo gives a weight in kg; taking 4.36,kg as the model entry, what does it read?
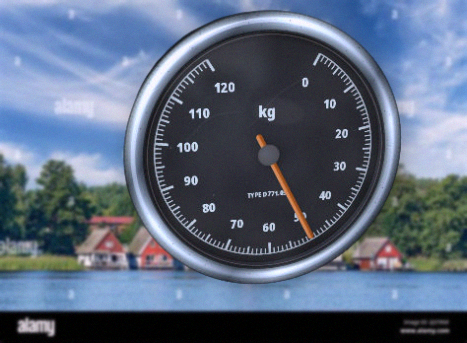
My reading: 50,kg
